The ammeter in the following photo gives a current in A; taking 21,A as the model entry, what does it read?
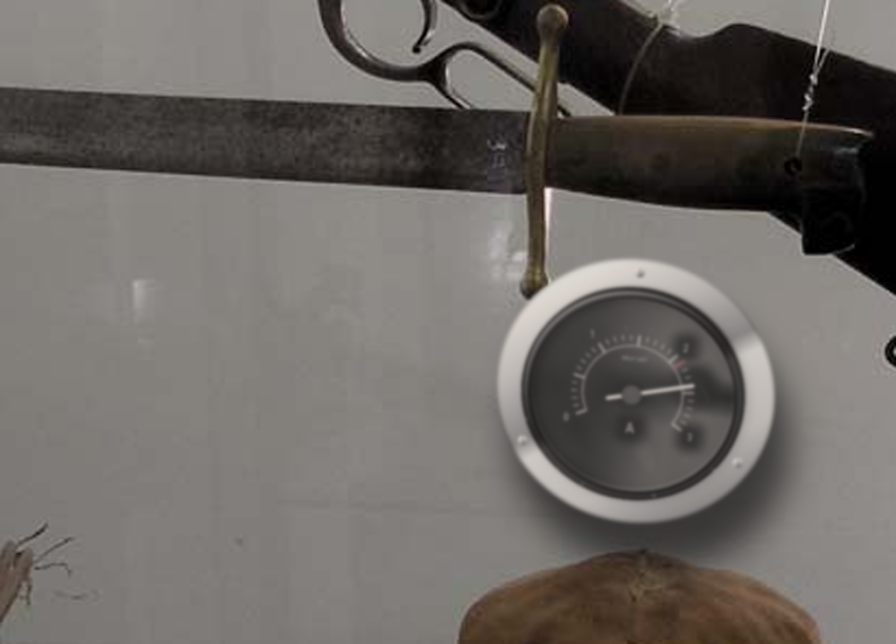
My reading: 2.4,A
